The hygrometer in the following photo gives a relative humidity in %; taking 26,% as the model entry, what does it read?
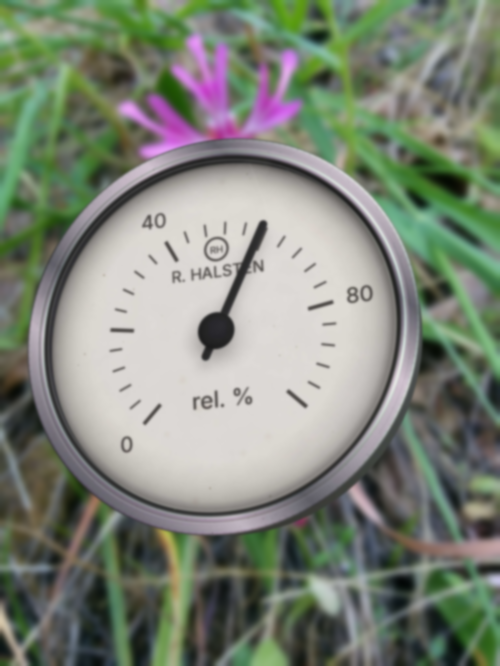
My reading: 60,%
